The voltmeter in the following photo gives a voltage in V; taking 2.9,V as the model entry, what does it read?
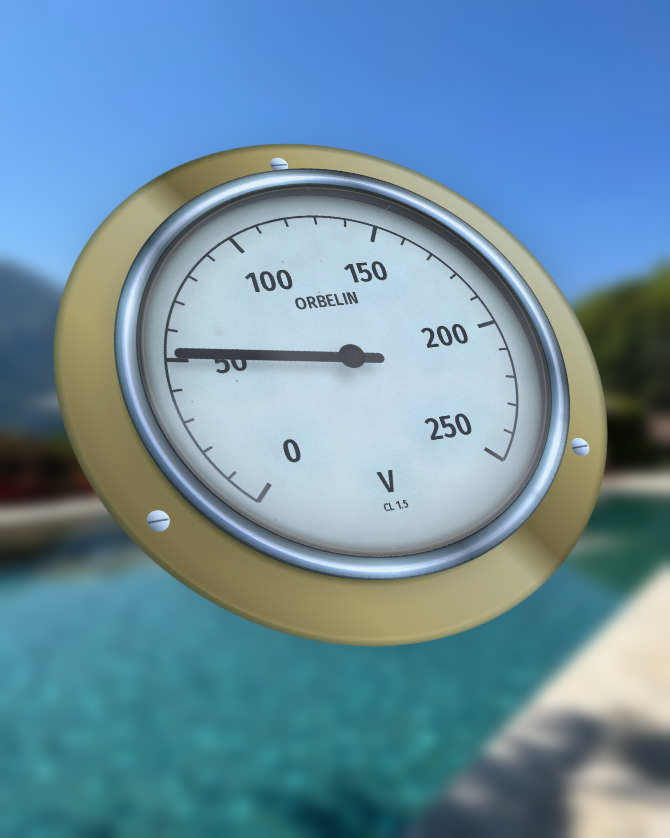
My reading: 50,V
